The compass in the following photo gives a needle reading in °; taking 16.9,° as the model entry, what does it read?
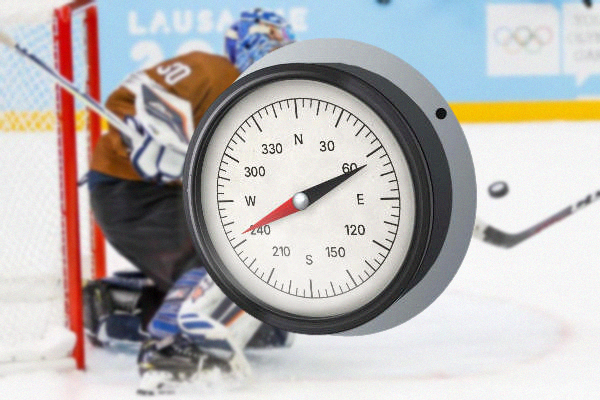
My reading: 245,°
